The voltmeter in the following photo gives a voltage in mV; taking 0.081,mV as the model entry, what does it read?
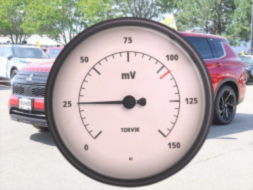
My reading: 25,mV
